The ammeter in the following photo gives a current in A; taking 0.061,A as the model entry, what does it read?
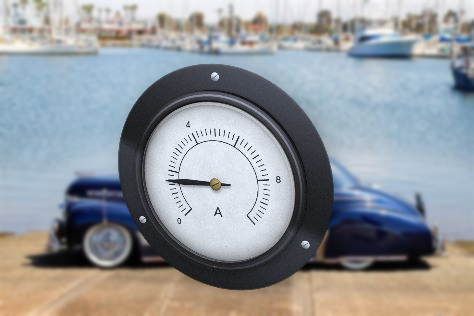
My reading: 1.6,A
